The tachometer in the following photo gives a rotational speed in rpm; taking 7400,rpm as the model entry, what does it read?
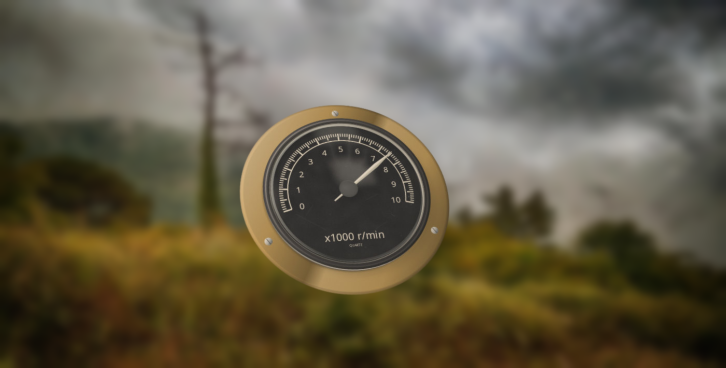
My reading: 7500,rpm
